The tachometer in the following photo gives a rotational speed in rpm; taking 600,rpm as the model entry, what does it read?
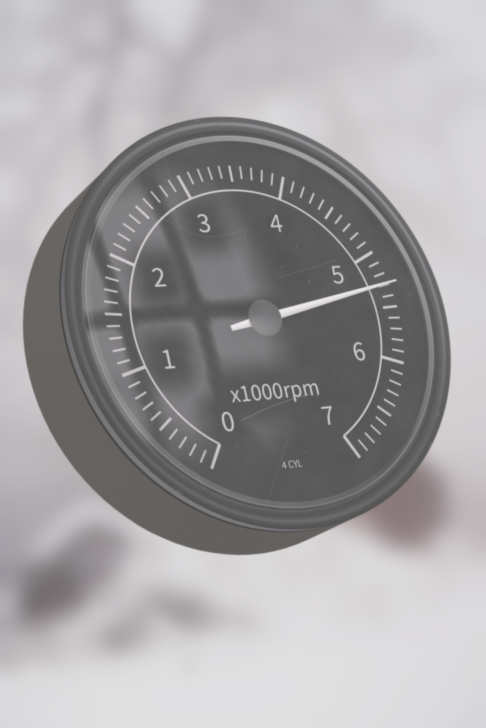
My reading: 5300,rpm
